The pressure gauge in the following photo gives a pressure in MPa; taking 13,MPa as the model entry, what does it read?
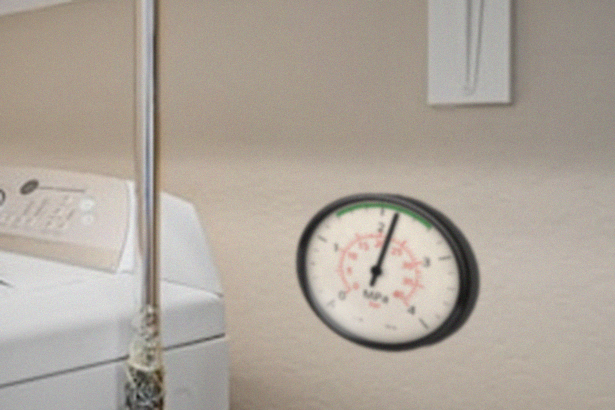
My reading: 2.2,MPa
